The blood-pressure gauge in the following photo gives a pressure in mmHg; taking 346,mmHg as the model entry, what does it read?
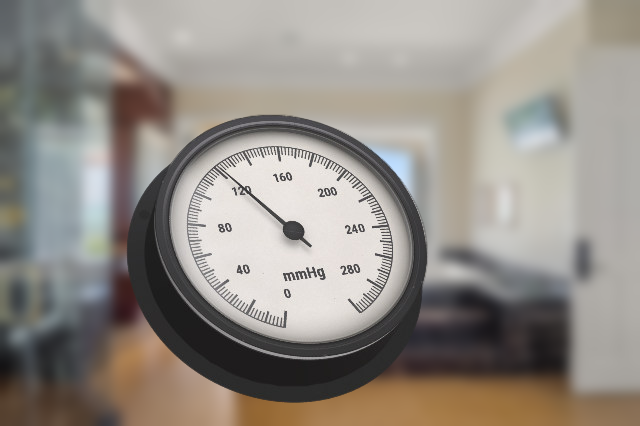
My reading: 120,mmHg
